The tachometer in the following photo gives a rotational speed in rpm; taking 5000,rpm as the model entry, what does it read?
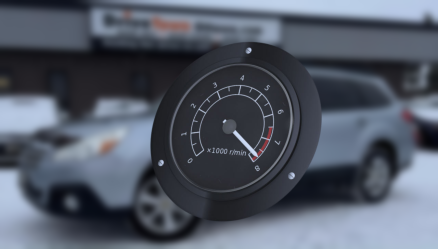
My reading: 7750,rpm
